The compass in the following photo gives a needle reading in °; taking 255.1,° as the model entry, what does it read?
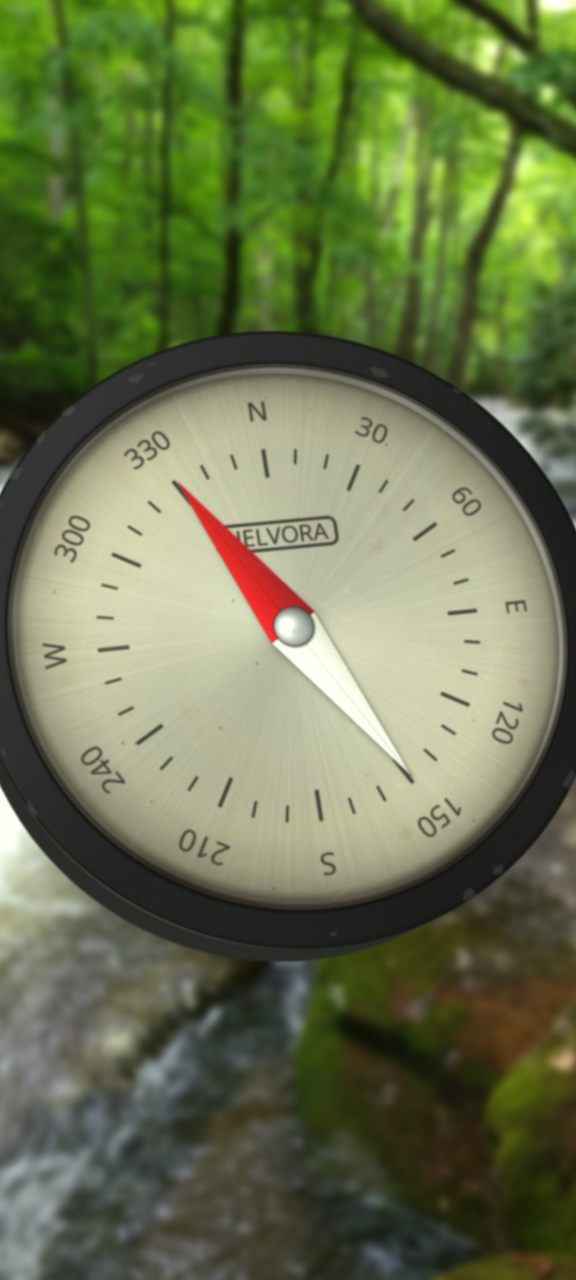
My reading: 330,°
